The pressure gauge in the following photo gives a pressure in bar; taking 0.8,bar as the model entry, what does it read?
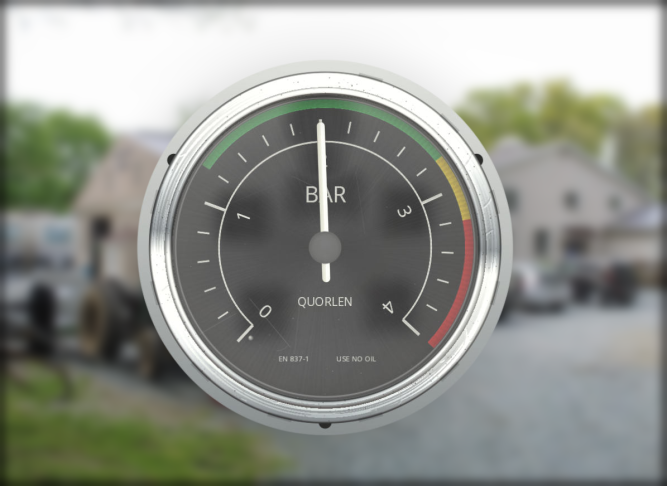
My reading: 2,bar
